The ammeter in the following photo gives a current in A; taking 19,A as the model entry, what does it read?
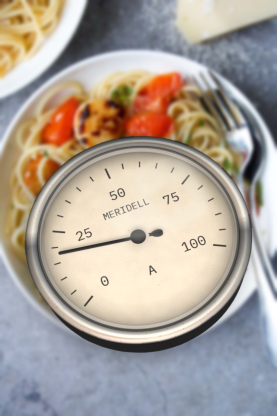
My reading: 17.5,A
